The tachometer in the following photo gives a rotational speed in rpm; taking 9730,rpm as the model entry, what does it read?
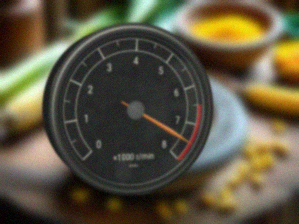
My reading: 7500,rpm
